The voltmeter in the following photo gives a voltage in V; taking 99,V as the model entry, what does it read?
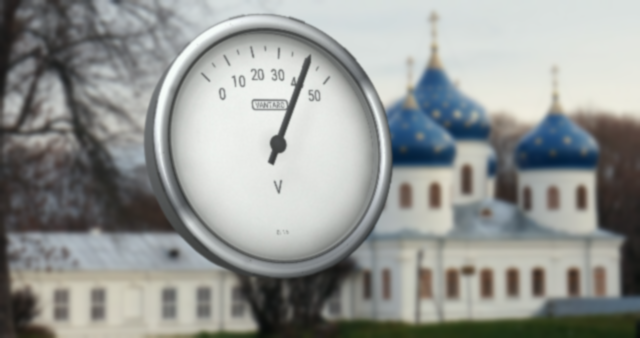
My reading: 40,V
